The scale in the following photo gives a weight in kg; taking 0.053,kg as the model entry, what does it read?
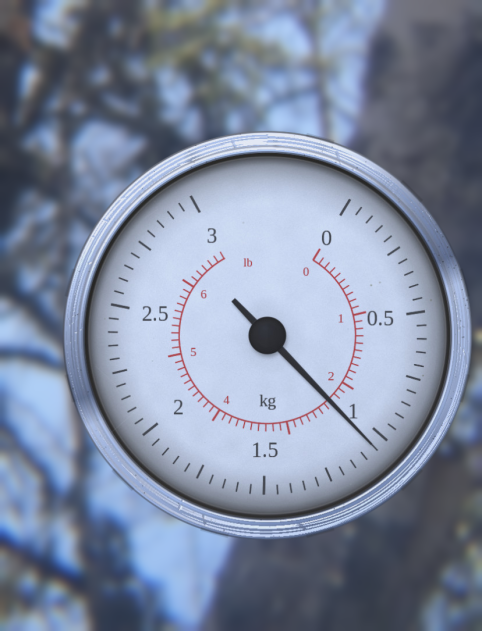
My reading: 1.05,kg
